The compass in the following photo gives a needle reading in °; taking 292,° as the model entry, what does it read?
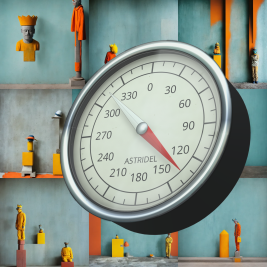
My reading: 135,°
